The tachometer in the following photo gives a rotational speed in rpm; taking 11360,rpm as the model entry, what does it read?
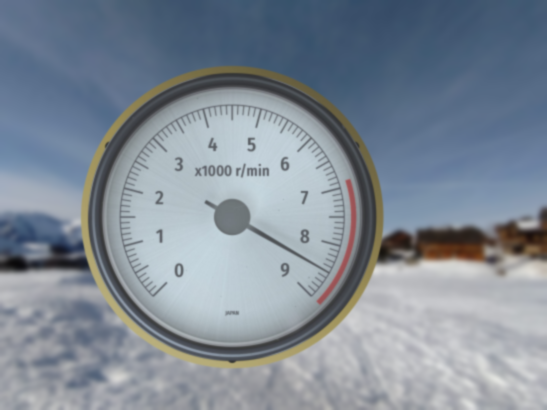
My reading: 8500,rpm
